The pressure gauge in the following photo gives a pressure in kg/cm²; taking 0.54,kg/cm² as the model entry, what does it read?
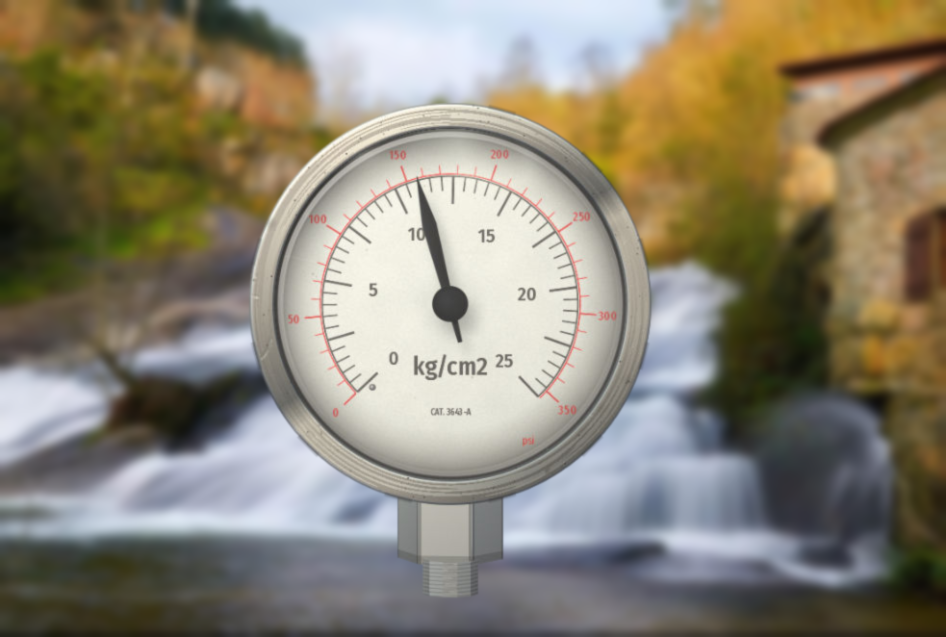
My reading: 11,kg/cm²
